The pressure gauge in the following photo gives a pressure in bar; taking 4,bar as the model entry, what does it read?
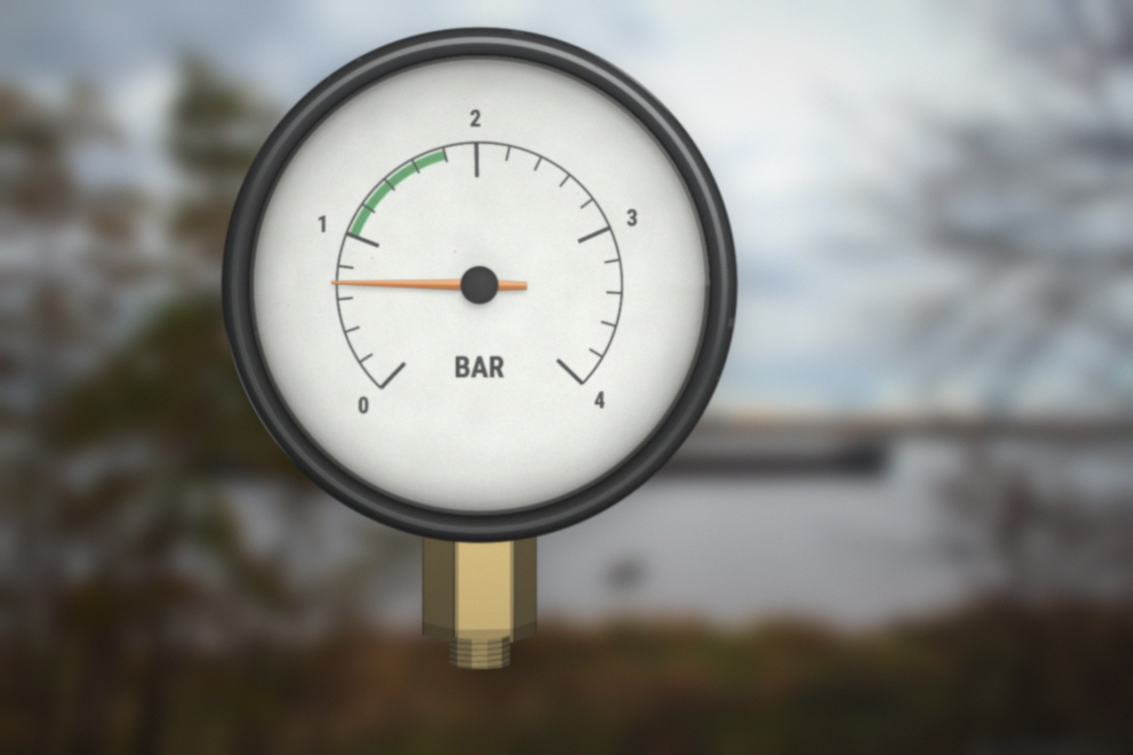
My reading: 0.7,bar
